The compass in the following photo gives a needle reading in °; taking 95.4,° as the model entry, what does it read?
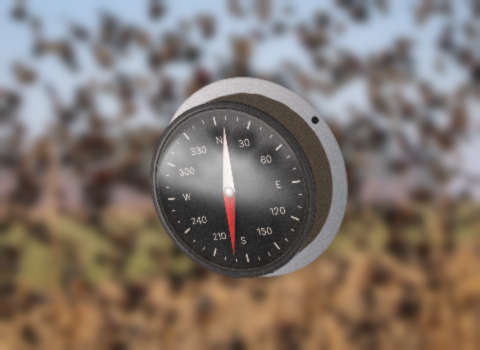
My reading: 190,°
